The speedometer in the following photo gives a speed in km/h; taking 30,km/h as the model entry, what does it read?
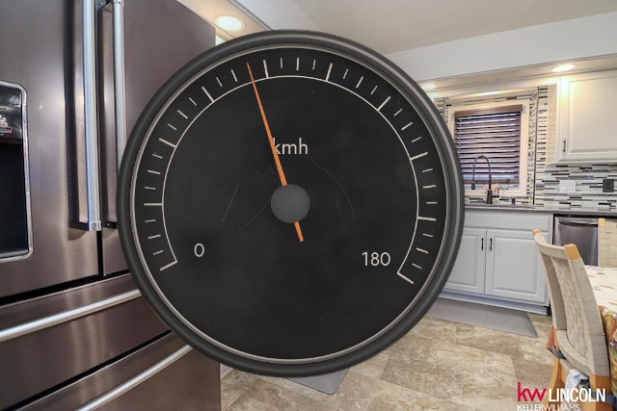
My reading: 75,km/h
